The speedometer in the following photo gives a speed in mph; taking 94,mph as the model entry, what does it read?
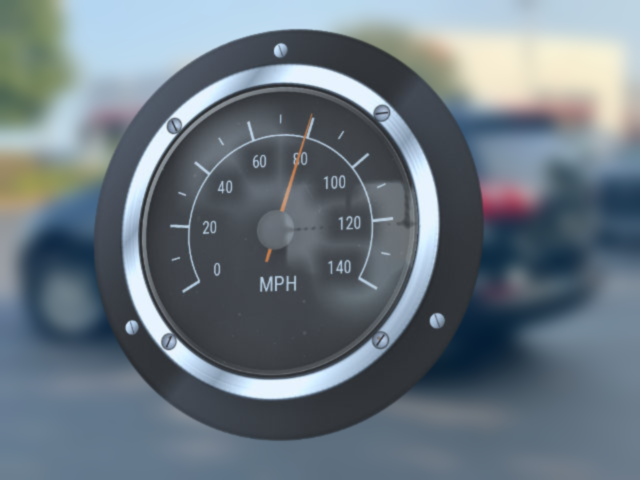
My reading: 80,mph
